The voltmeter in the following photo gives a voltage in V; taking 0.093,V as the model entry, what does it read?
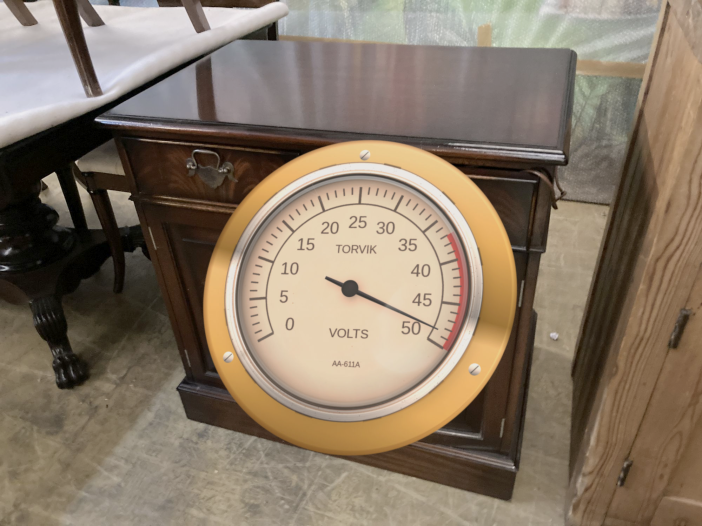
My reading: 48.5,V
